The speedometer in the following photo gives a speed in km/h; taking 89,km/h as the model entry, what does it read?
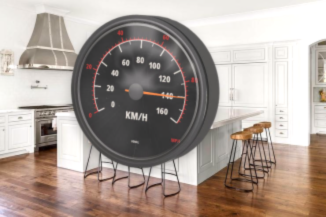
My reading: 140,km/h
